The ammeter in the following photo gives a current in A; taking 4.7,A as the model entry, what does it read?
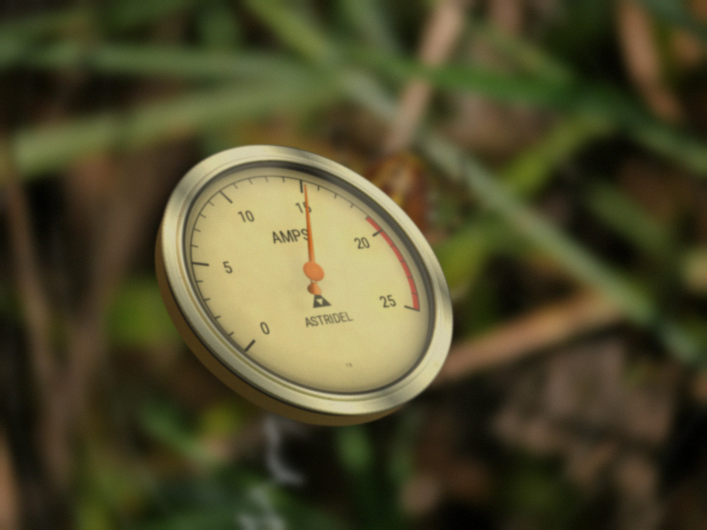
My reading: 15,A
